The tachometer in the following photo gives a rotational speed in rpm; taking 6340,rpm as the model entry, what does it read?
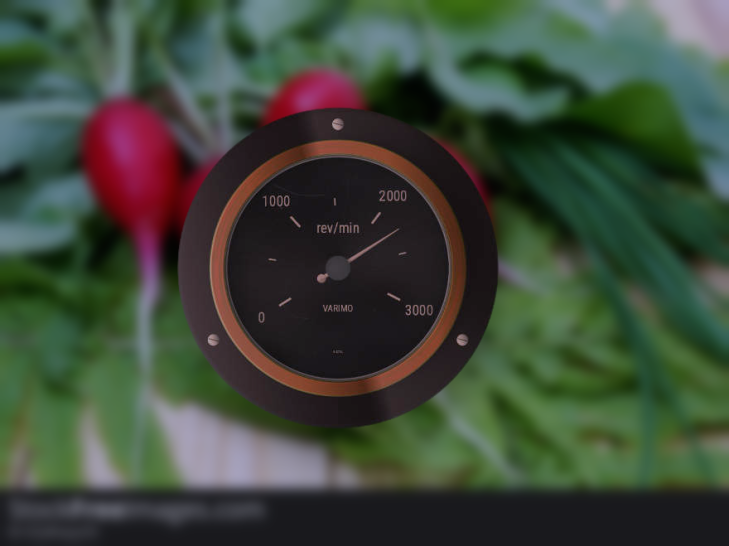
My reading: 2250,rpm
